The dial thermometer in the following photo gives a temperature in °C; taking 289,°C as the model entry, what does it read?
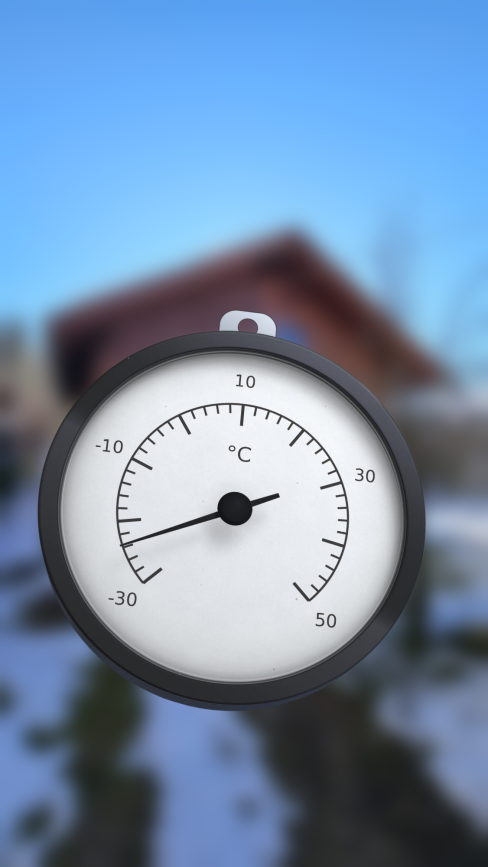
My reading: -24,°C
